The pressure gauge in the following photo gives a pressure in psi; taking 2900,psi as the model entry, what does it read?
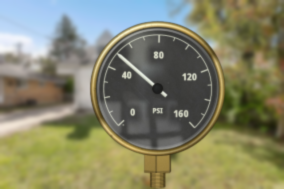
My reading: 50,psi
